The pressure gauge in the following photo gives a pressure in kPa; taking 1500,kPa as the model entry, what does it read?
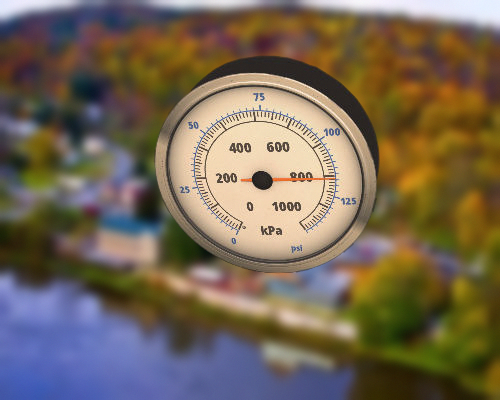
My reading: 800,kPa
